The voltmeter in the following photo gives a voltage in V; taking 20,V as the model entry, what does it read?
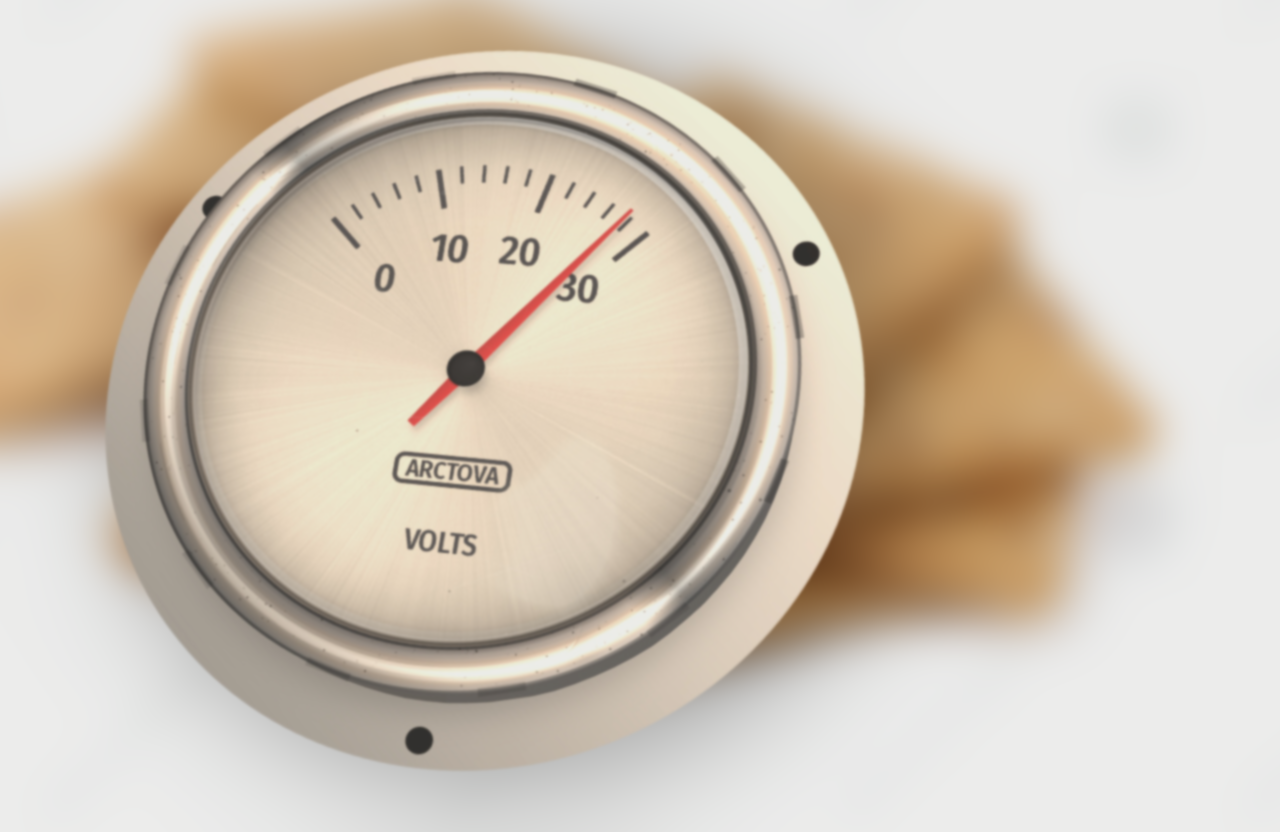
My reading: 28,V
